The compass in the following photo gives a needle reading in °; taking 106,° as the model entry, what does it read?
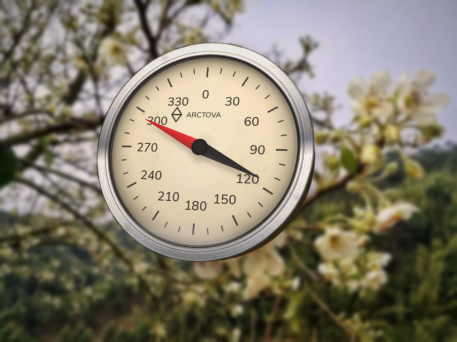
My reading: 295,°
